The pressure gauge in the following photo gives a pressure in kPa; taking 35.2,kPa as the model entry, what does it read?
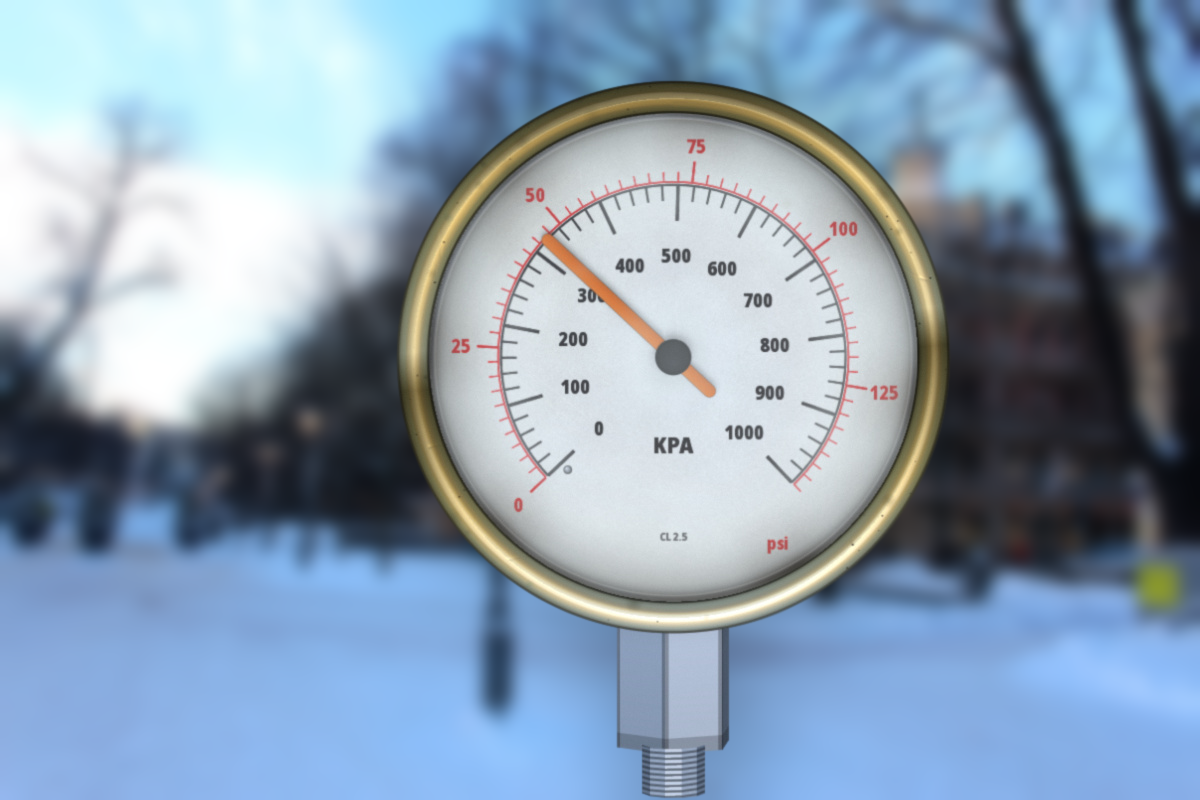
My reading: 320,kPa
